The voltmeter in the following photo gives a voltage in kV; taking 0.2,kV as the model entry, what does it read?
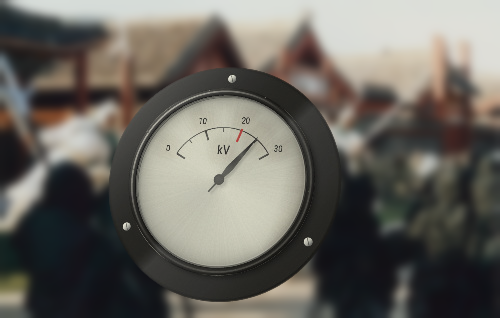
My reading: 25,kV
